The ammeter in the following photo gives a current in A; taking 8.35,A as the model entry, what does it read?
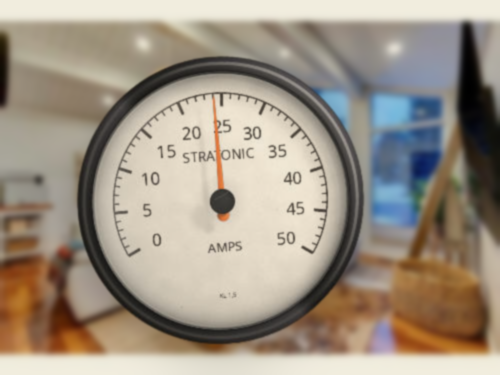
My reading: 24,A
